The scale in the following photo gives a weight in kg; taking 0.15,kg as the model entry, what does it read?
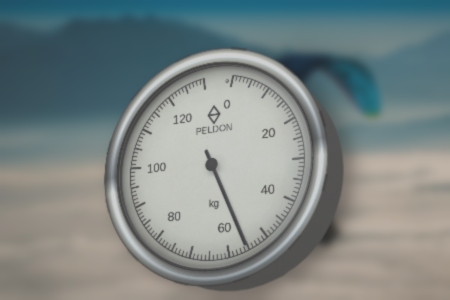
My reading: 55,kg
